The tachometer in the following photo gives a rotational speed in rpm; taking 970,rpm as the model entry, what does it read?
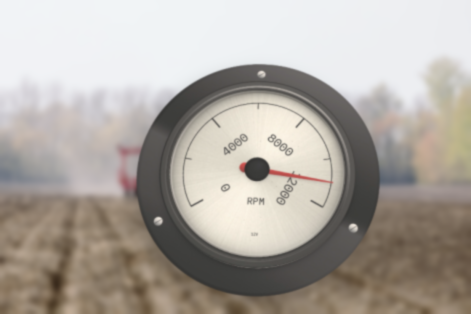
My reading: 11000,rpm
